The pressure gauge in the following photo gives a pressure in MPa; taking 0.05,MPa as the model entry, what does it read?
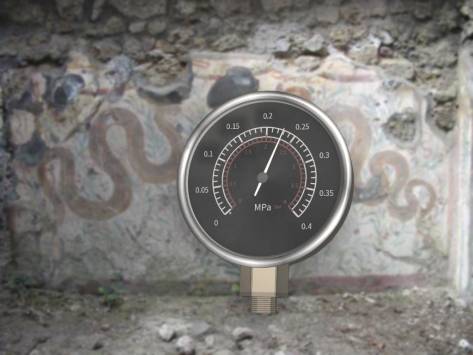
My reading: 0.23,MPa
